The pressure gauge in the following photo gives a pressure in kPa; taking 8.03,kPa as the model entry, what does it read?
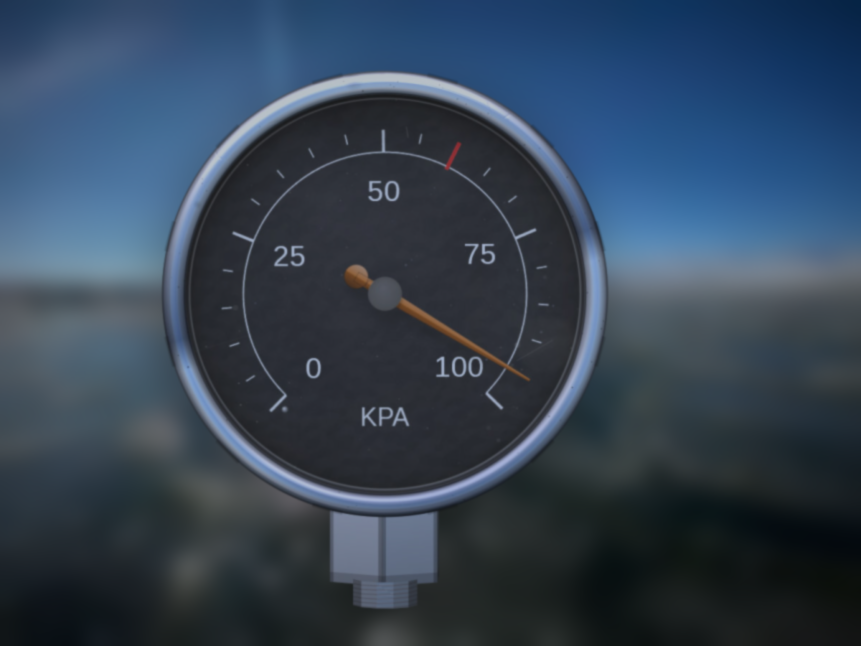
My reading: 95,kPa
